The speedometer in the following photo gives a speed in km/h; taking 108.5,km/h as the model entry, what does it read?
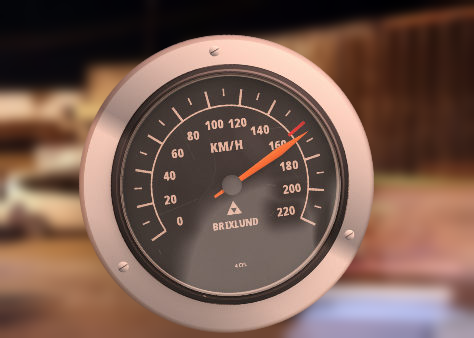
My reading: 165,km/h
